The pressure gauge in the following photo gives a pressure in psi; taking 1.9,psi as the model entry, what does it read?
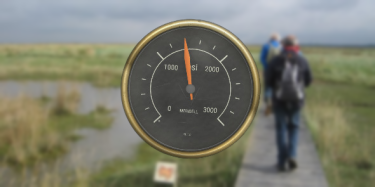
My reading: 1400,psi
